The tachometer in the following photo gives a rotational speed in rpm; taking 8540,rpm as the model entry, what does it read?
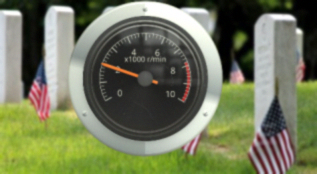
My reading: 2000,rpm
